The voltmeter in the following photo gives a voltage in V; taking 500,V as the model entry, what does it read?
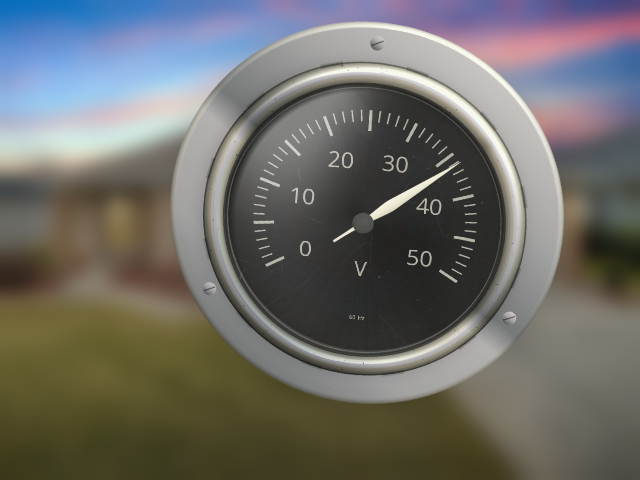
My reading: 36,V
